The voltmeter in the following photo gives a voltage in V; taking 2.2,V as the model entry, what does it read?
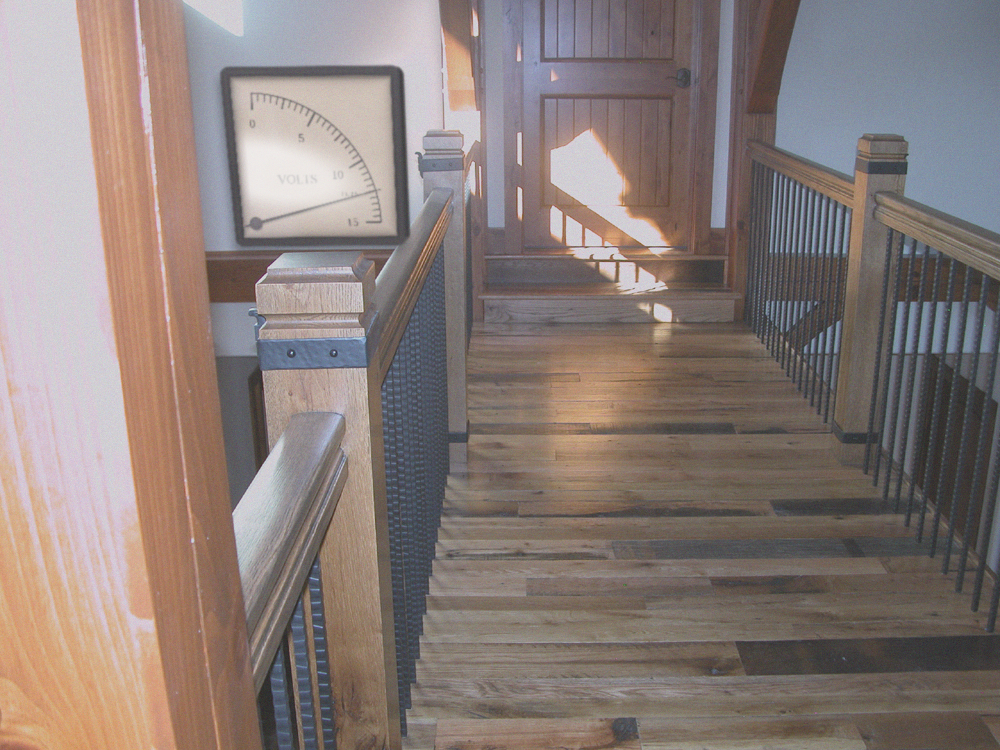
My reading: 12.5,V
